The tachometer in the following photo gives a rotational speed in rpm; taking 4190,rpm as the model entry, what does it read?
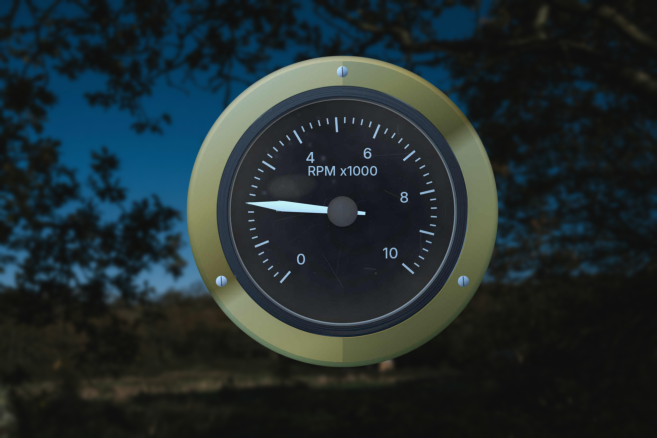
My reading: 2000,rpm
